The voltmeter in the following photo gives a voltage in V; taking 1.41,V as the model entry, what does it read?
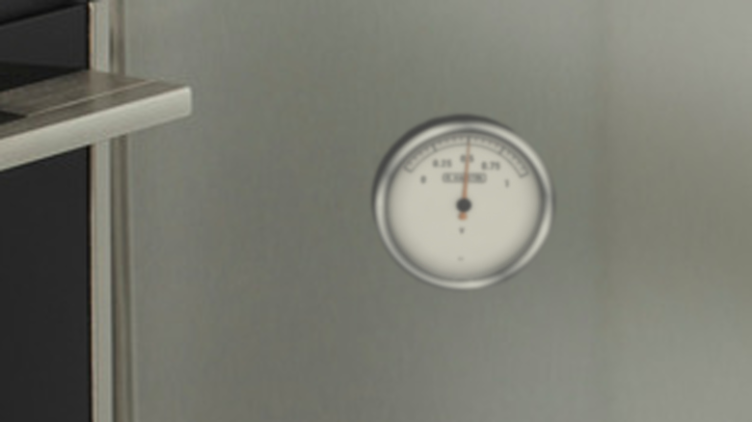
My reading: 0.5,V
